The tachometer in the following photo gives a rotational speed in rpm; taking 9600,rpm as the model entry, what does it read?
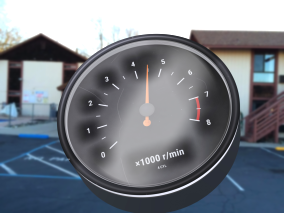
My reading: 4500,rpm
